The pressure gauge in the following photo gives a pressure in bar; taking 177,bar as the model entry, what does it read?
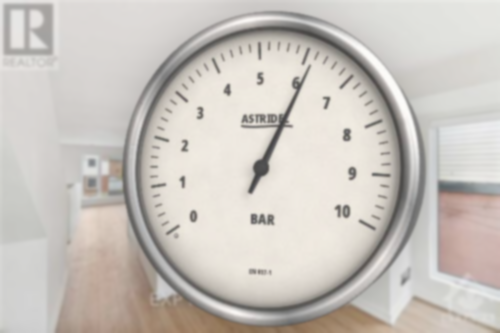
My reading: 6.2,bar
